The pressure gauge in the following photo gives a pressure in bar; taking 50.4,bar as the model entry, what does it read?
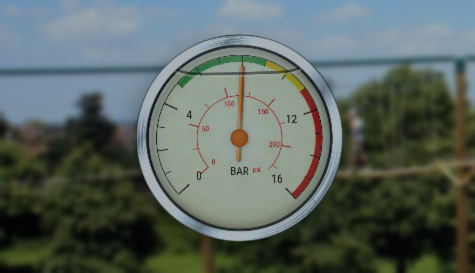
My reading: 8,bar
